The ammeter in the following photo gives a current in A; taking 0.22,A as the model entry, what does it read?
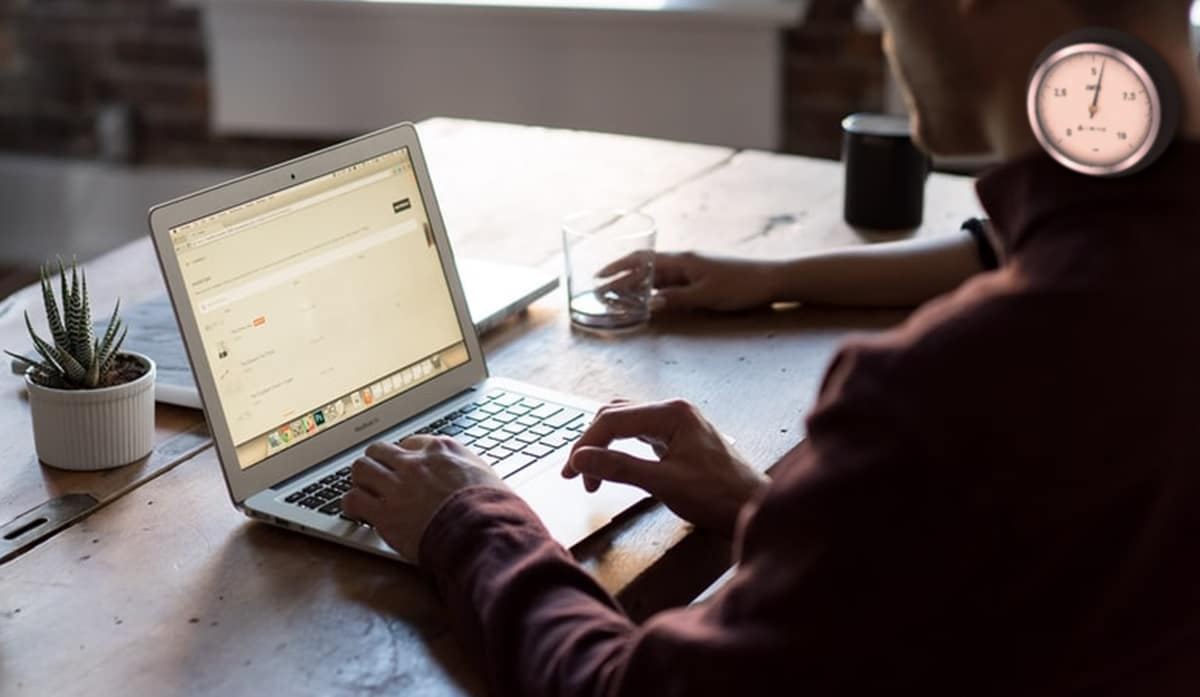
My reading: 5.5,A
